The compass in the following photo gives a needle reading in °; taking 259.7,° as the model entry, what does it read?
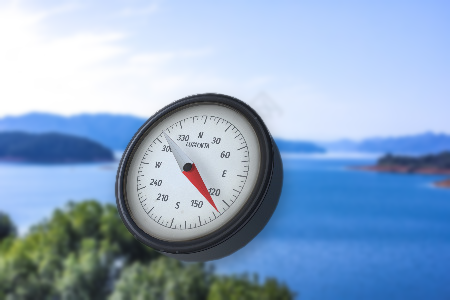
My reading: 130,°
